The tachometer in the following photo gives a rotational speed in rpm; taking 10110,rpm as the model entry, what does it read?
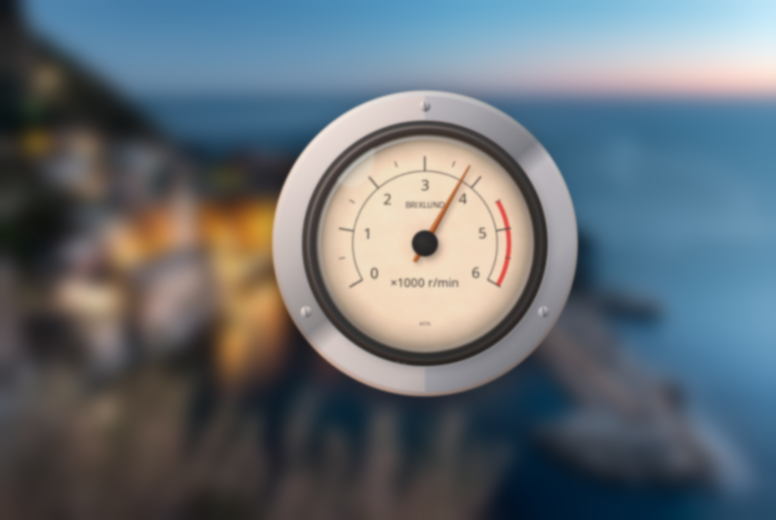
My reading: 3750,rpm
